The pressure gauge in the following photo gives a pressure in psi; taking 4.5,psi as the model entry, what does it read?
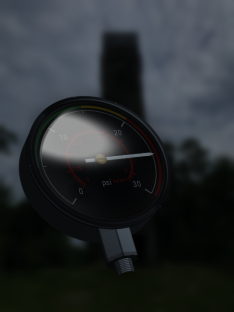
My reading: 25,psi
